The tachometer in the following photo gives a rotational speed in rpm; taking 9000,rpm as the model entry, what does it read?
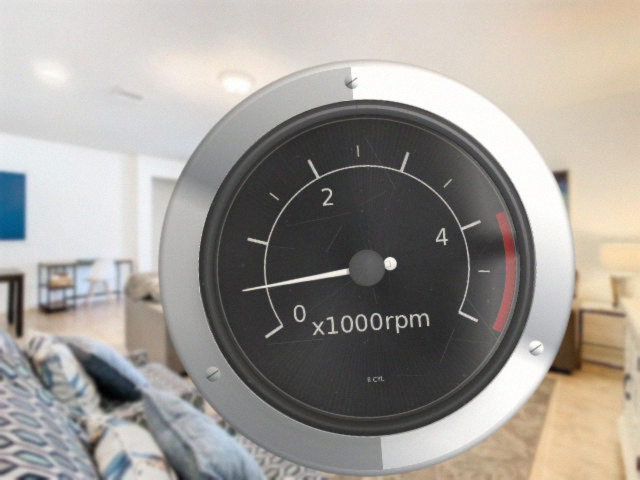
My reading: 500,rpm
